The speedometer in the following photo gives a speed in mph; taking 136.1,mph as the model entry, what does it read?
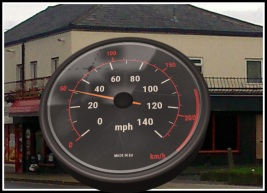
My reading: 30,mph
